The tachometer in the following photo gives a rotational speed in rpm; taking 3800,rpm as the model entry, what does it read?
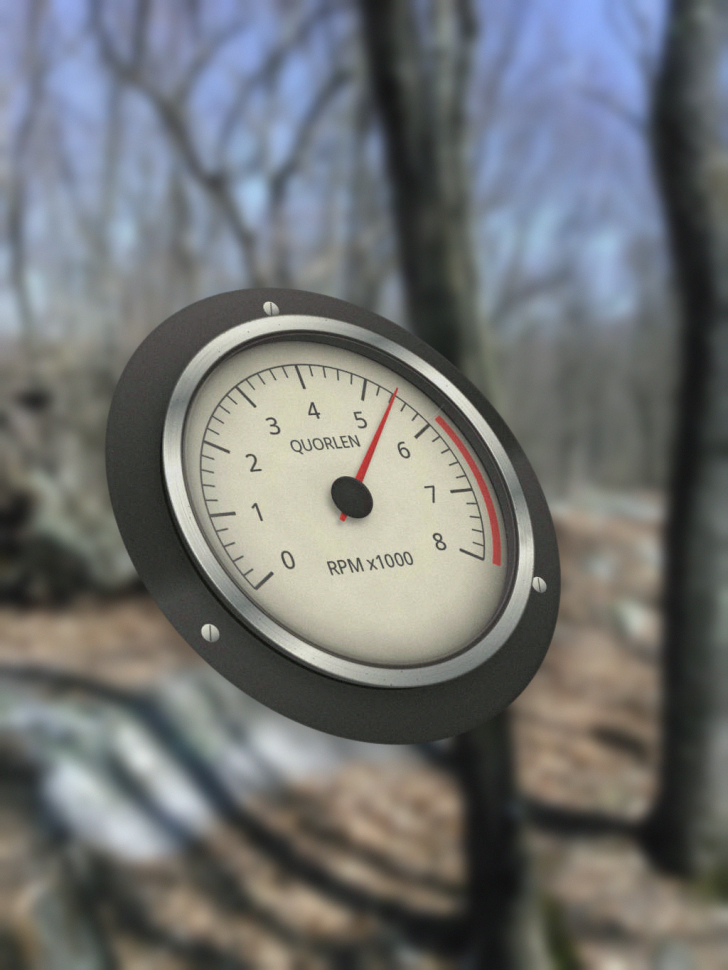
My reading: 5400,rpm
